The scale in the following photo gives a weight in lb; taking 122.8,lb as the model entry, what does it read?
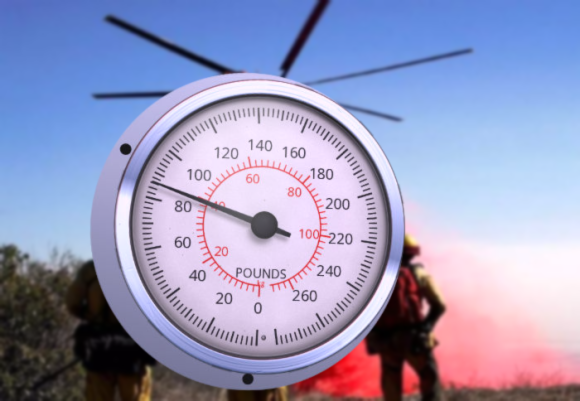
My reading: 86,lb
